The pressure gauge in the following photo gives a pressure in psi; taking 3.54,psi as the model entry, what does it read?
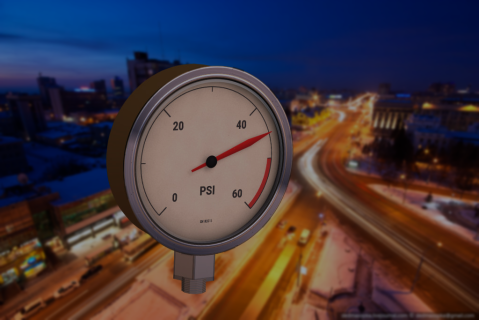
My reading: 45,psi
